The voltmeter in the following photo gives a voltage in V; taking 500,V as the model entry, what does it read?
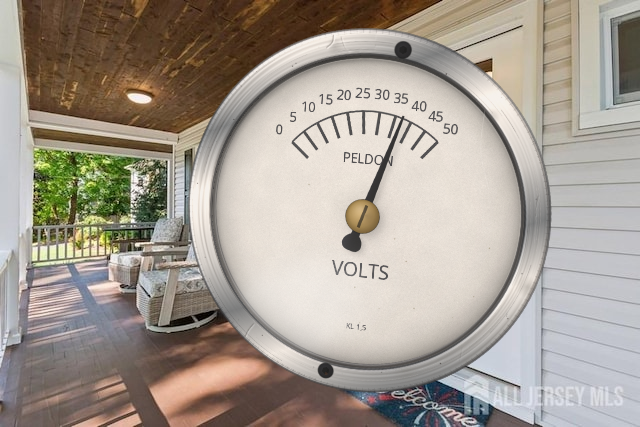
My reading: 37.5,V
